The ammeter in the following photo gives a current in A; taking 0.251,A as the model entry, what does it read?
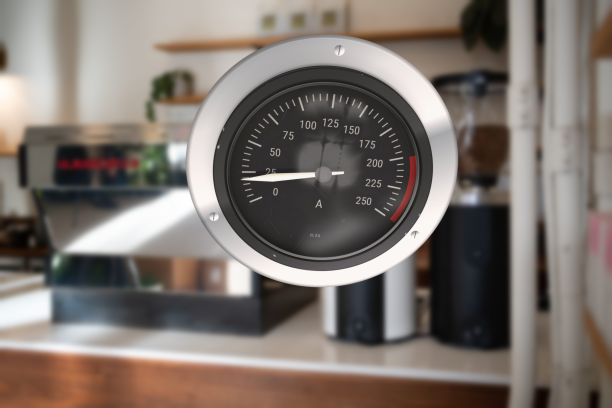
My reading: 20,A
